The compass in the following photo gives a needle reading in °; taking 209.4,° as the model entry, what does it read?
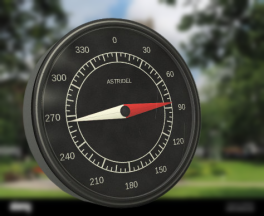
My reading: 85,°
